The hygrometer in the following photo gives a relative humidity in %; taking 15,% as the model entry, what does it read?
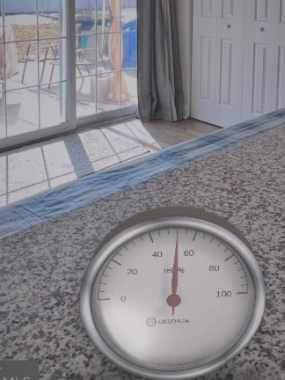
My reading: 52,%
